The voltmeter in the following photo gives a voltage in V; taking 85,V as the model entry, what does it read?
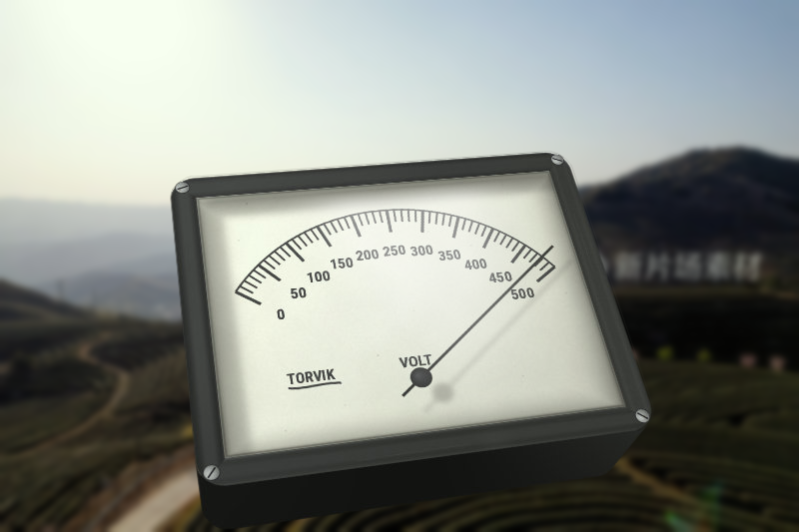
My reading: 480,V
